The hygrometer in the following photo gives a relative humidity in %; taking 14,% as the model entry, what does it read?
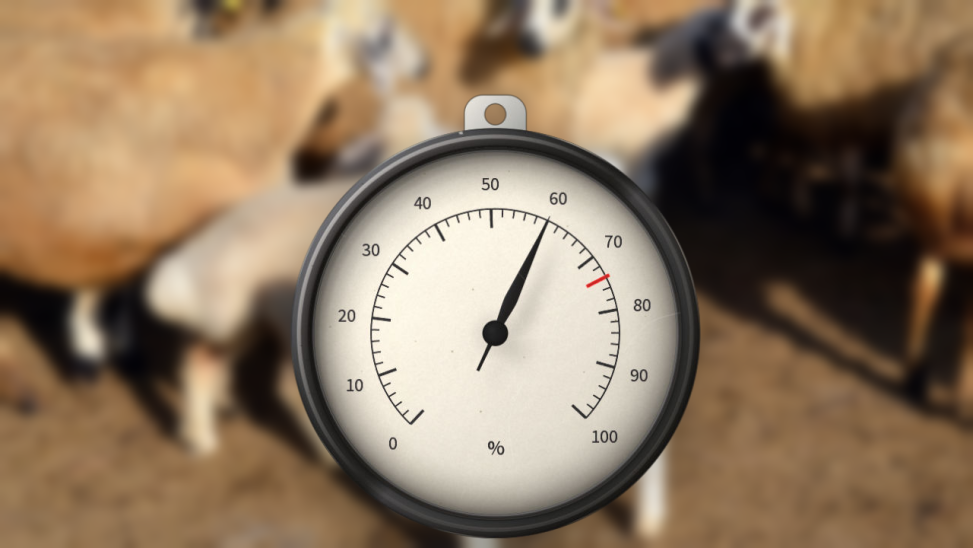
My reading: 60,%
